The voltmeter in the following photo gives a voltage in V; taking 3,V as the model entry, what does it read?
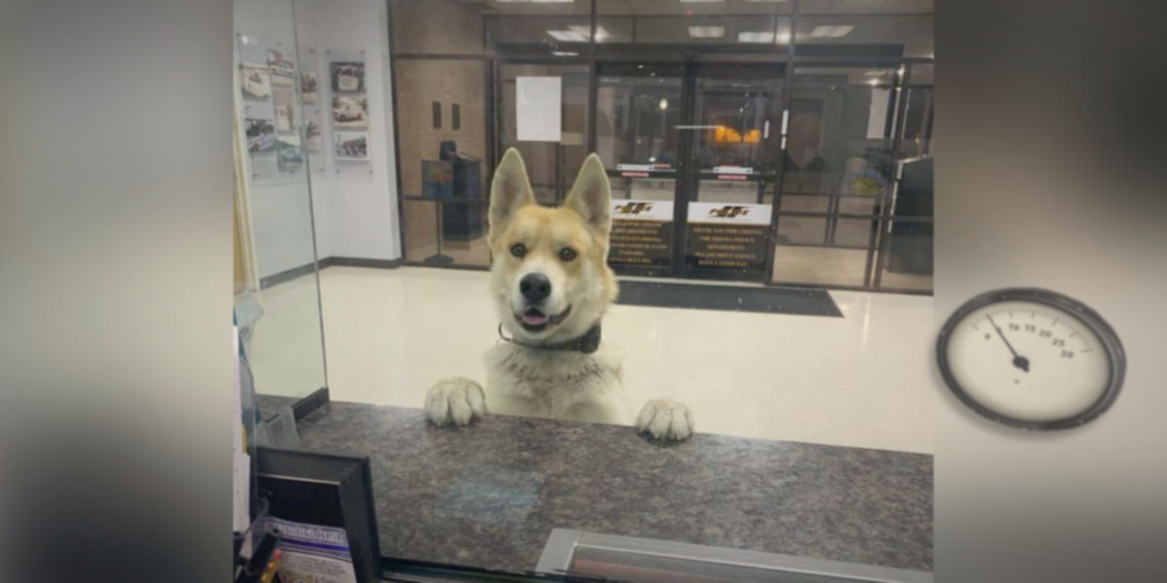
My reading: 5,V
